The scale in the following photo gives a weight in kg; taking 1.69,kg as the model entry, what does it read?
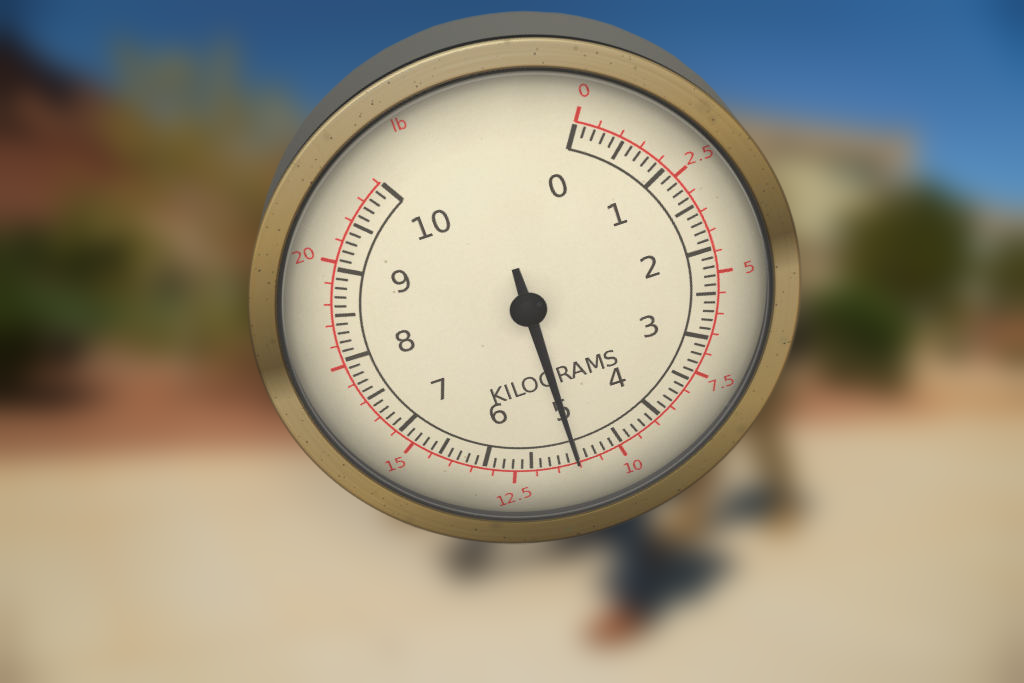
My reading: 5,kg
